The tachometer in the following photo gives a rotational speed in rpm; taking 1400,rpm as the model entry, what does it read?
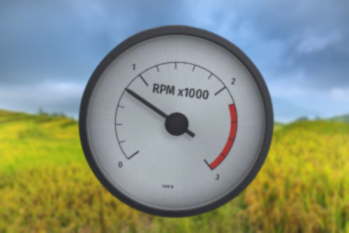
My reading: 800,rpm
